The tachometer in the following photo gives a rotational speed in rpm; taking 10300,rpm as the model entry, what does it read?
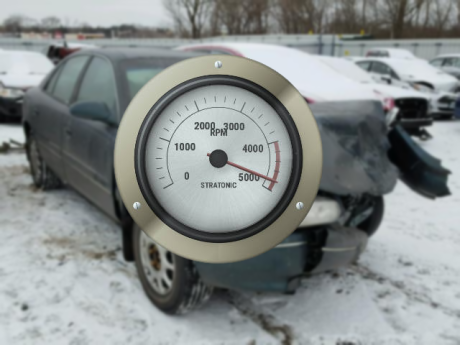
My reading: 4800,rpm
